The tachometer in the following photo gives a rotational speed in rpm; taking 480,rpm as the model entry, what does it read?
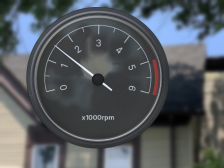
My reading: 1500,rpm
